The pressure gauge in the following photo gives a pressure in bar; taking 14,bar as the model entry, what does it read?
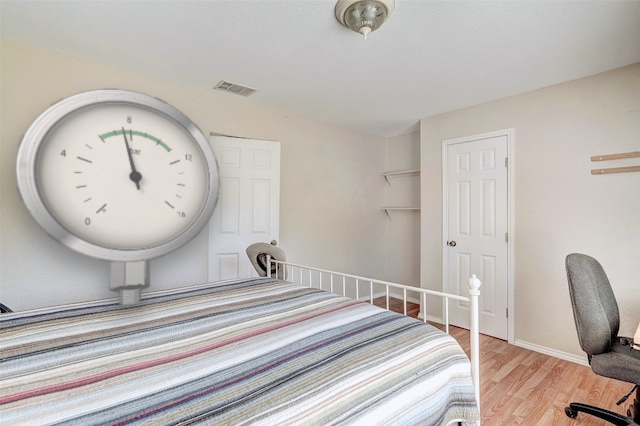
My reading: 7.5,bar
